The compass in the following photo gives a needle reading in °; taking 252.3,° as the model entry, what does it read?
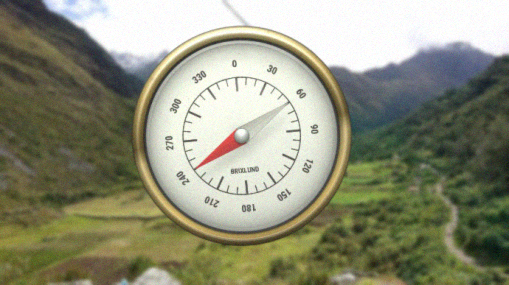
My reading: 240,°
